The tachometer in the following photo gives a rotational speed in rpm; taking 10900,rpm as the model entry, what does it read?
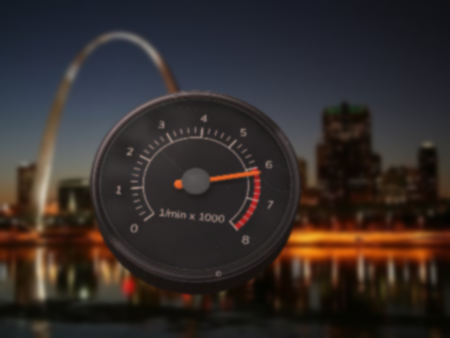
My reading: 6200,rpm
